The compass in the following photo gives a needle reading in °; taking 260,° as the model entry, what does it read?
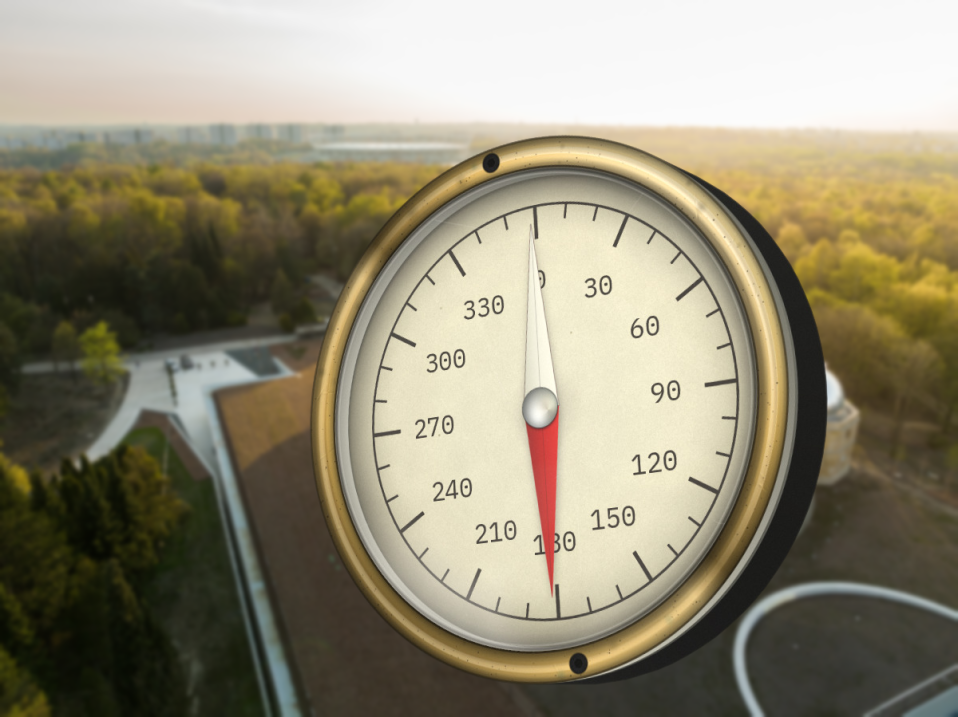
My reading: 180,°
